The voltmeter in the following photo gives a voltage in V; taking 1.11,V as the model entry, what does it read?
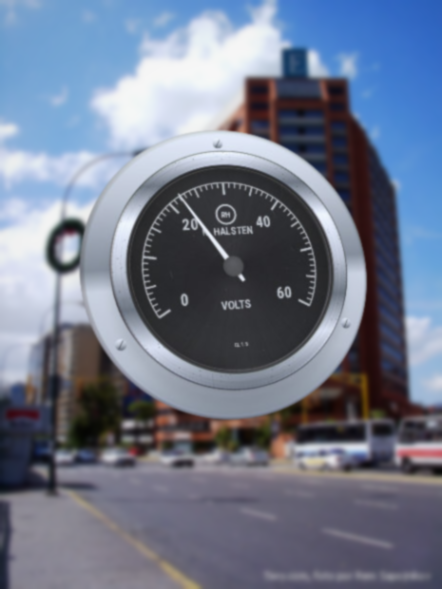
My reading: 22,V
